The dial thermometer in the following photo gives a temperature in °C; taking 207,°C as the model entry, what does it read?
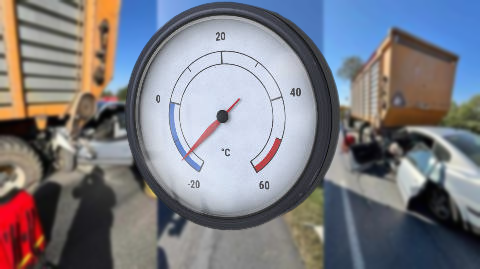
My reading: -15,°C
